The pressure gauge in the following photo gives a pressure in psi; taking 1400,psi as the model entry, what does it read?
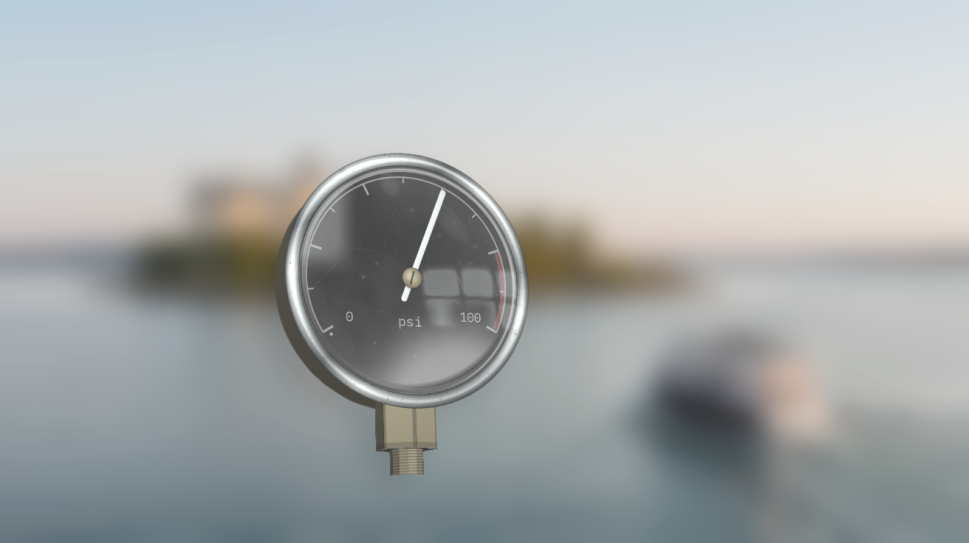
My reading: 60,psi
